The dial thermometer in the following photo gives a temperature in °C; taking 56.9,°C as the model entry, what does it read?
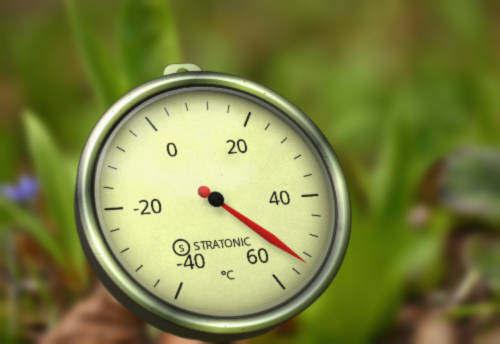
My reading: 54,°C
